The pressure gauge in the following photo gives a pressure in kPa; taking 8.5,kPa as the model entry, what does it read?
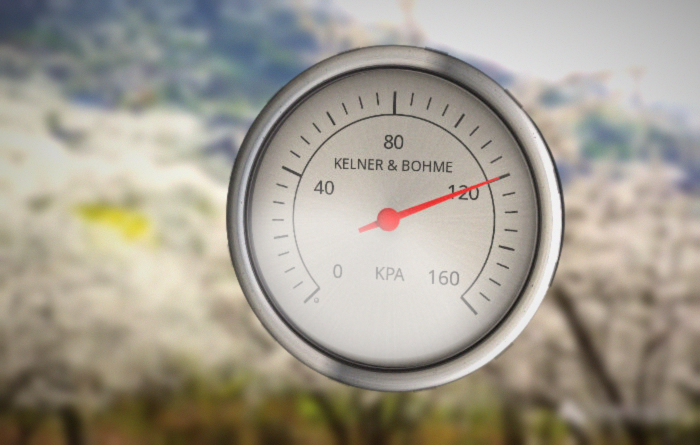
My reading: 120,kPa
